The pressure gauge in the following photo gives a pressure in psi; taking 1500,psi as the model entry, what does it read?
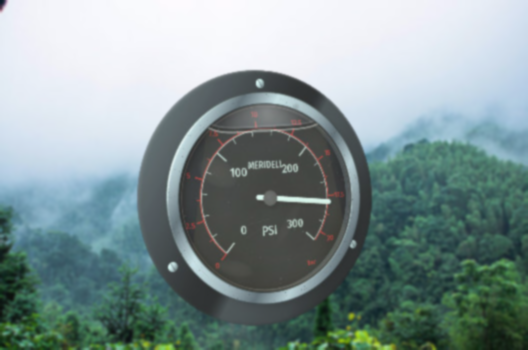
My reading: 260,psi
